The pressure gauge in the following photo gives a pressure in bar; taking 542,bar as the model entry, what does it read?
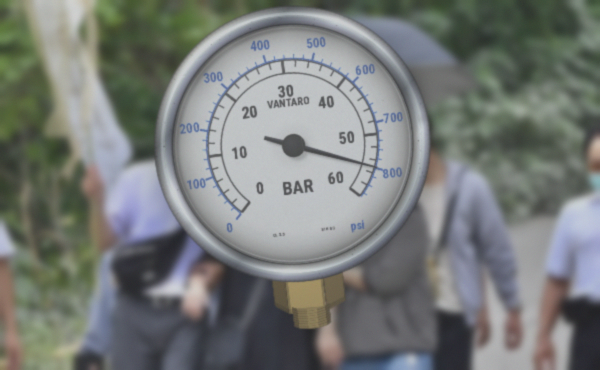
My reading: 55,bar
